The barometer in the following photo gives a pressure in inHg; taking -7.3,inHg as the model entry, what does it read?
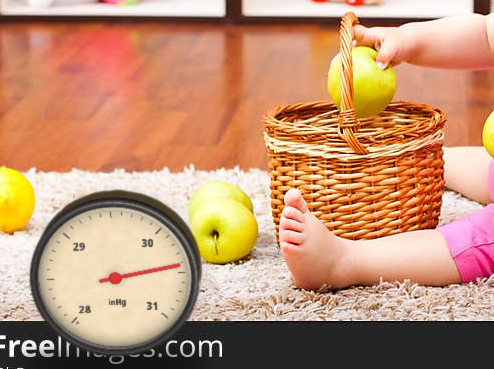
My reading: 30.4,inHg
